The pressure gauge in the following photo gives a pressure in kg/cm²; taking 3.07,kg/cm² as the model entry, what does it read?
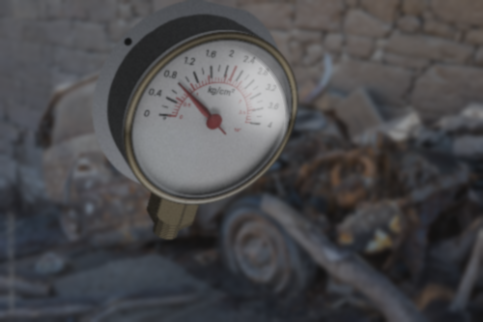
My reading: 0.8,kg/cm²
